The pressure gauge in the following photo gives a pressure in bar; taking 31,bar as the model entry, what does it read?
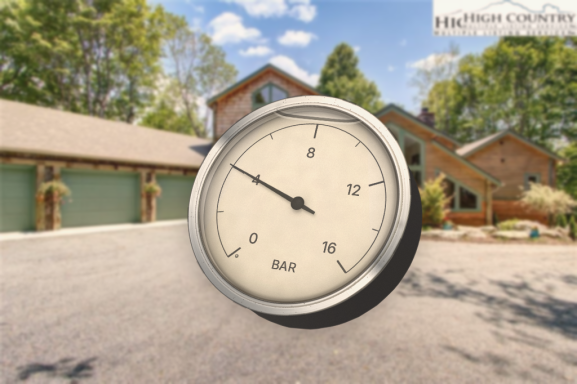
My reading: 4,bar
